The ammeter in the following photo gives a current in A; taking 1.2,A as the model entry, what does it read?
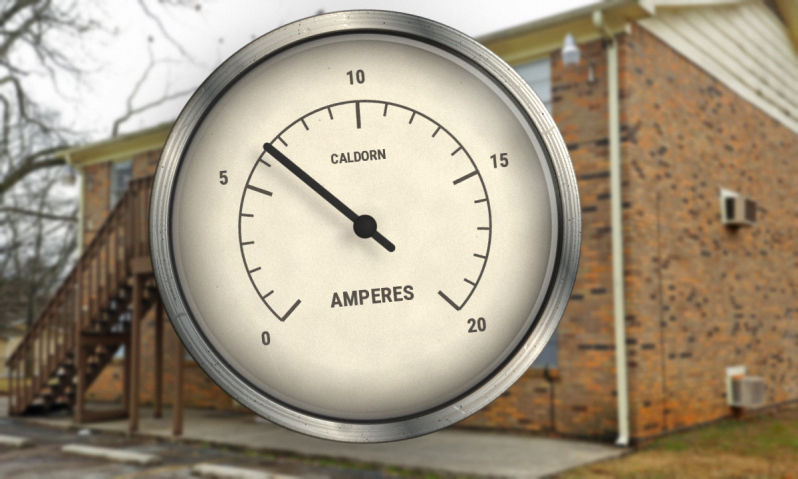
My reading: 6.5,A
